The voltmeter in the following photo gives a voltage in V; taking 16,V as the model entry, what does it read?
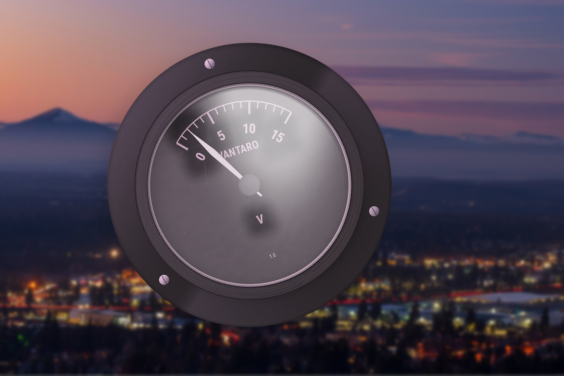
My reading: 2,V
